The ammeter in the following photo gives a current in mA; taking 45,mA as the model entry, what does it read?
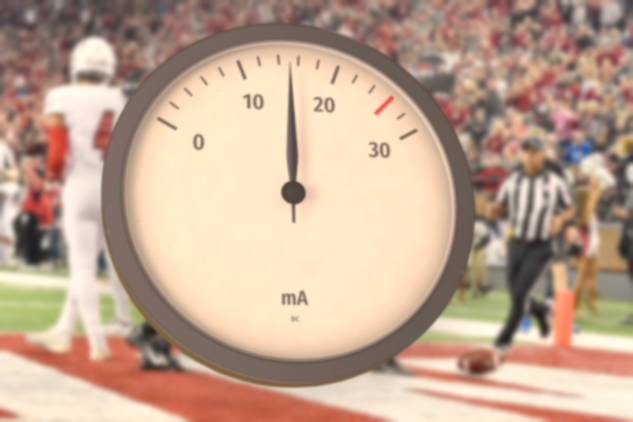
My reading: 15,mA
